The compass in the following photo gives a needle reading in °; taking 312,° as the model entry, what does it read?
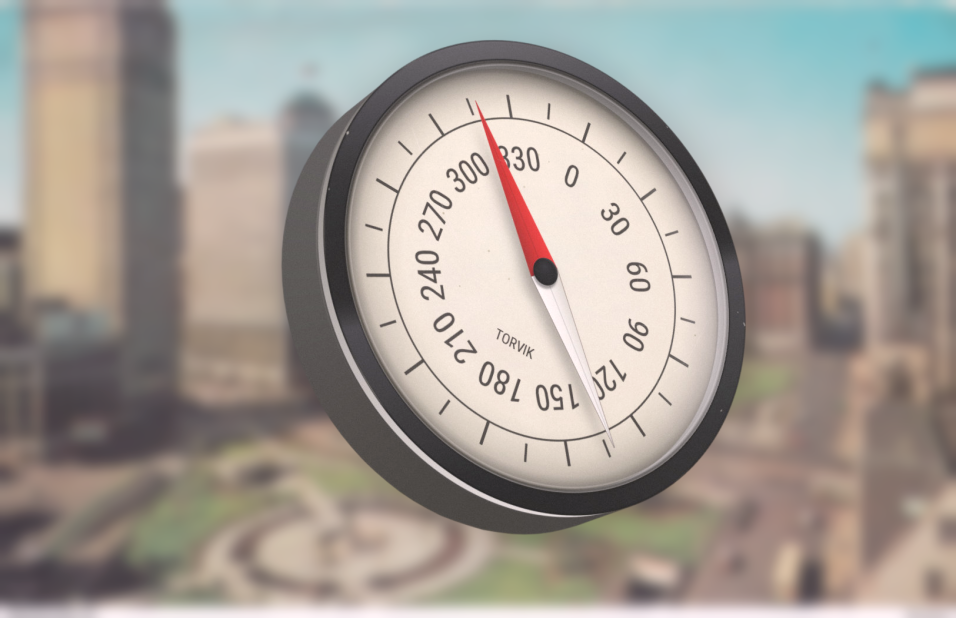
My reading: 315,°
